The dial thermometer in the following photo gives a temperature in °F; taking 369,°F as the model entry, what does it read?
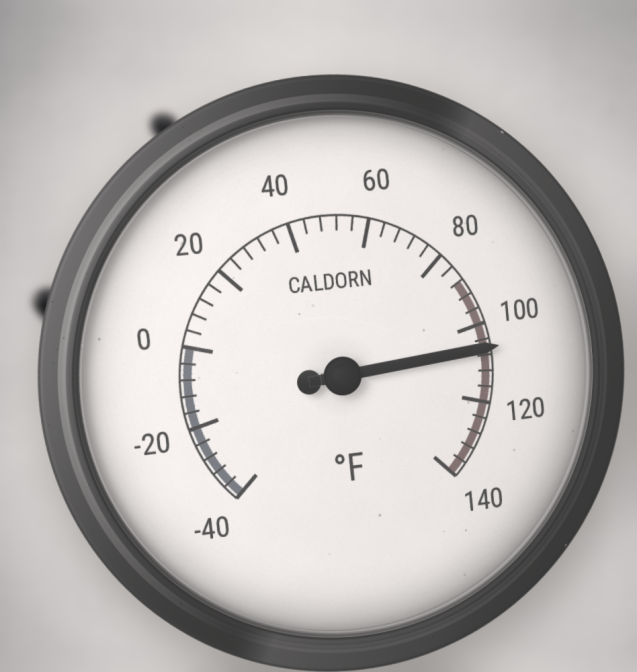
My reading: 106,°F
